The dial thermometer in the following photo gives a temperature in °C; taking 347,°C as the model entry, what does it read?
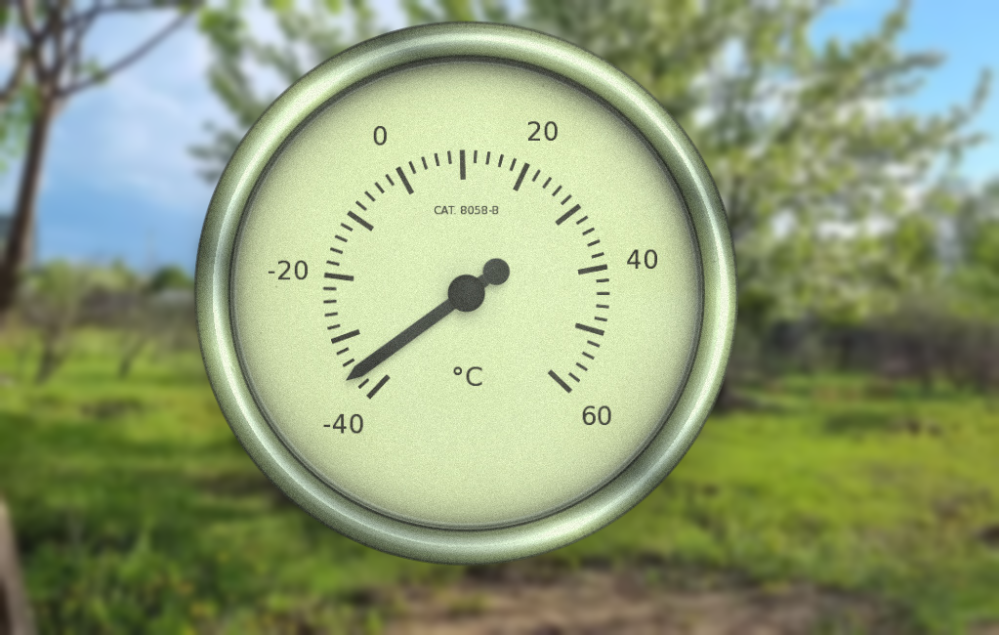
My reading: -36,°C
